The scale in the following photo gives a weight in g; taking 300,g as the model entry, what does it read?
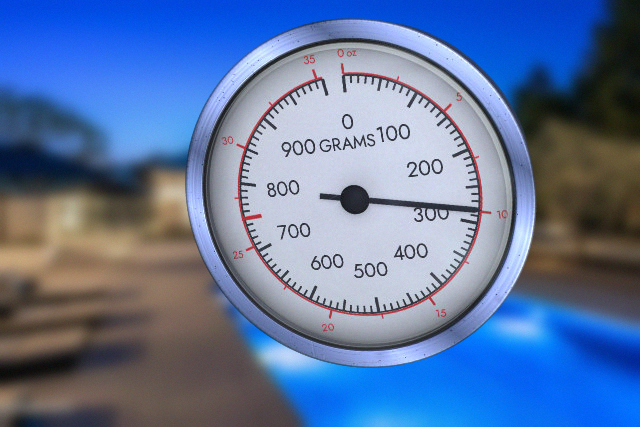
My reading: 280,g
